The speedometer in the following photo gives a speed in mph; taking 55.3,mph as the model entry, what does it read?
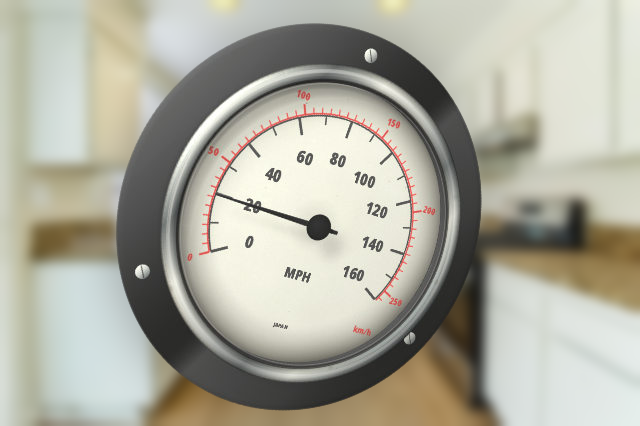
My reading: 20,mph
